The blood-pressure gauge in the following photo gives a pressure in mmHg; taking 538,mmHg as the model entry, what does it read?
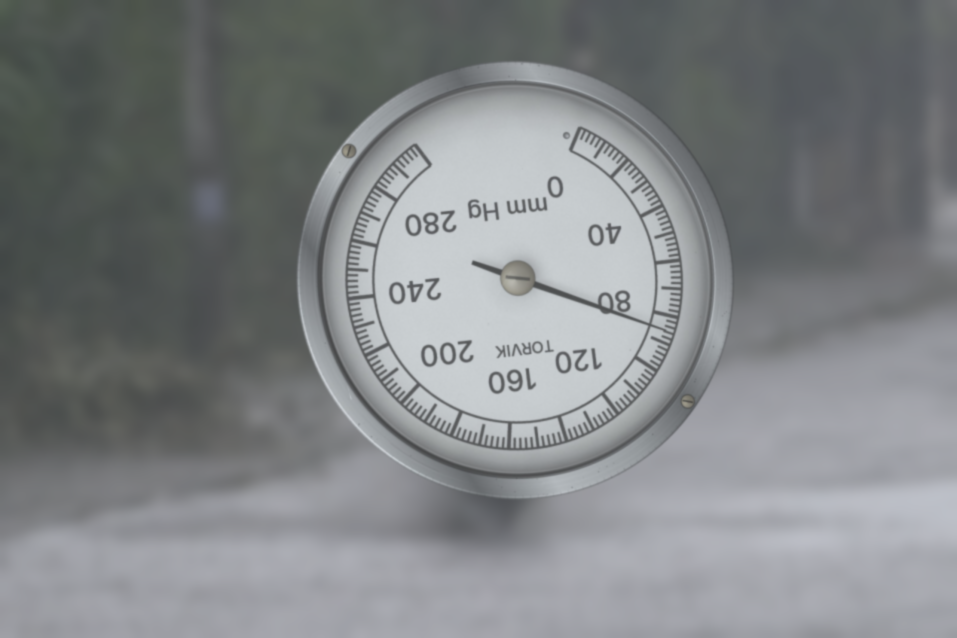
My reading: 86,mmHg
